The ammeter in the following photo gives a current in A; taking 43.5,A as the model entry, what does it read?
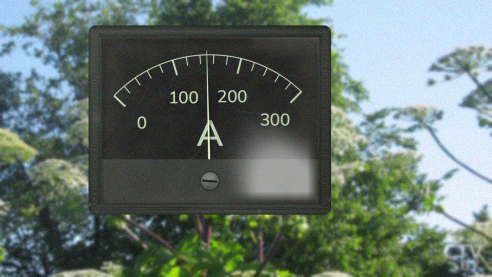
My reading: 150,A
